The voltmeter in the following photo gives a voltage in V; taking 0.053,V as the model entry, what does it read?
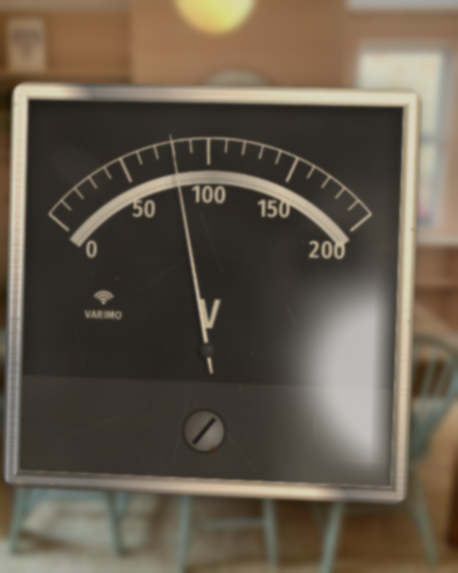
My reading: 80,V
